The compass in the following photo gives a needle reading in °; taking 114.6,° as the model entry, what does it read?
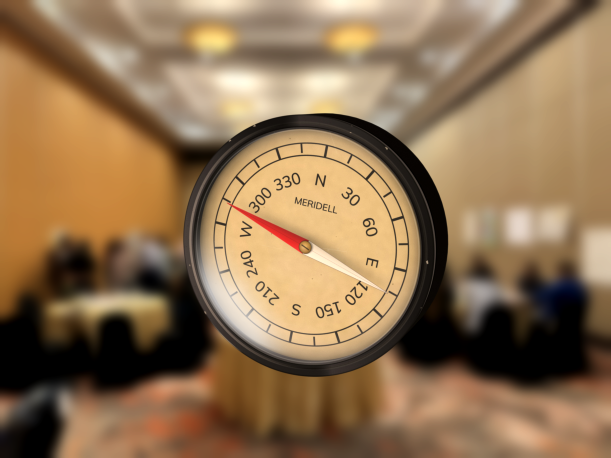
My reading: 285,°
